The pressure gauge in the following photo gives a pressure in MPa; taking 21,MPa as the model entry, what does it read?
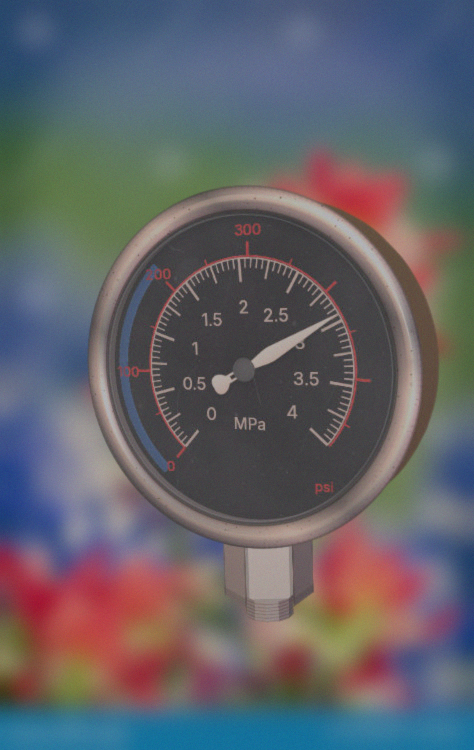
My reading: 2.95,MPa
